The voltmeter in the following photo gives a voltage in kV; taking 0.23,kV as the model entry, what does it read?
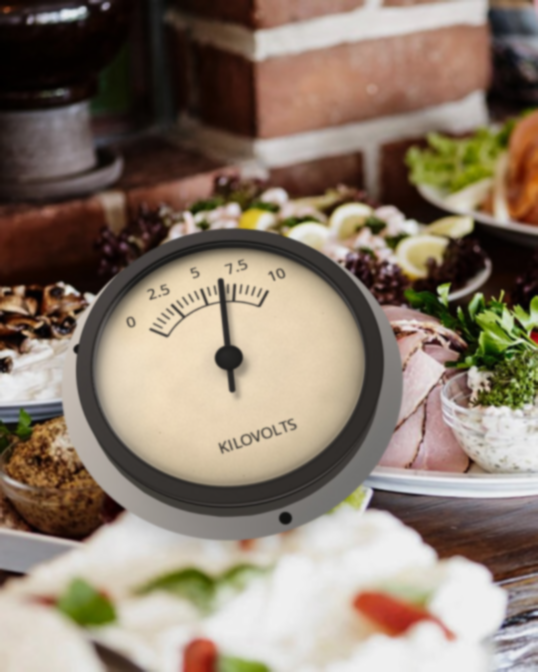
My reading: 6.5,kV
